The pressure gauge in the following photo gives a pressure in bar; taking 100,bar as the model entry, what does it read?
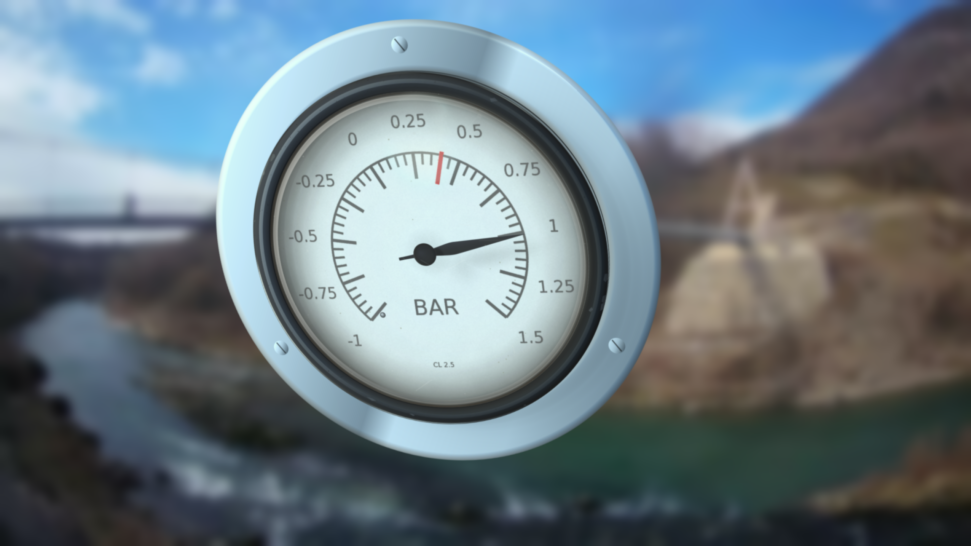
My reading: 1,bar
